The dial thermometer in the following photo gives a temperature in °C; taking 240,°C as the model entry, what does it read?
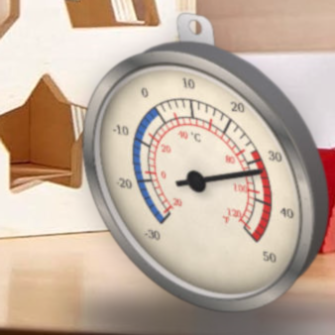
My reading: 32,°C
